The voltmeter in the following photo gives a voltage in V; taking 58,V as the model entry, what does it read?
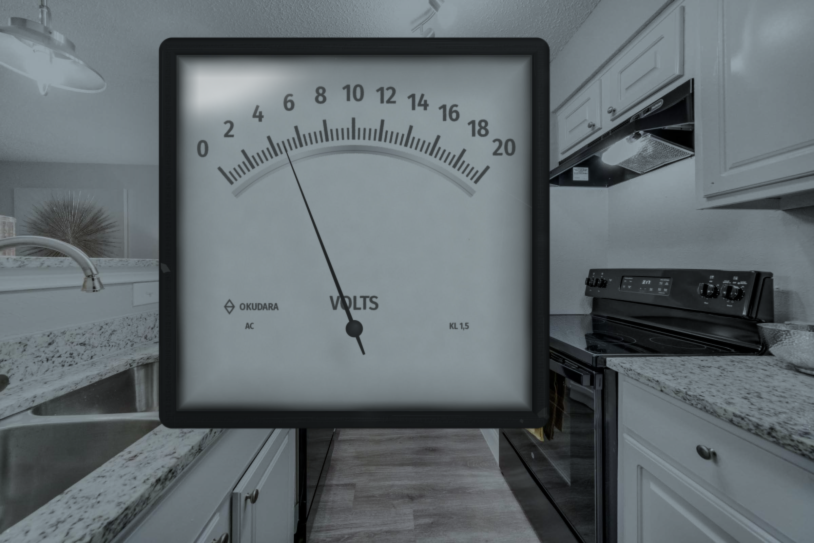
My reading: 4.8,V
